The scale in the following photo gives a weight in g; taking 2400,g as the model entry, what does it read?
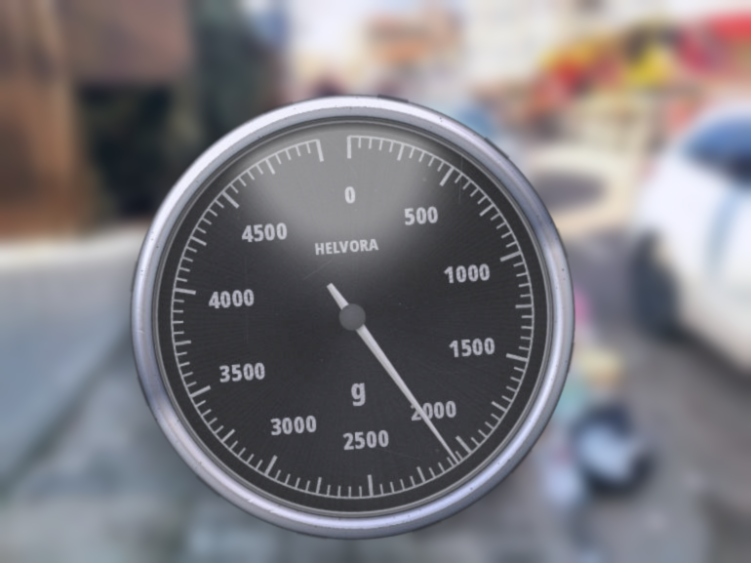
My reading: 2075,g
